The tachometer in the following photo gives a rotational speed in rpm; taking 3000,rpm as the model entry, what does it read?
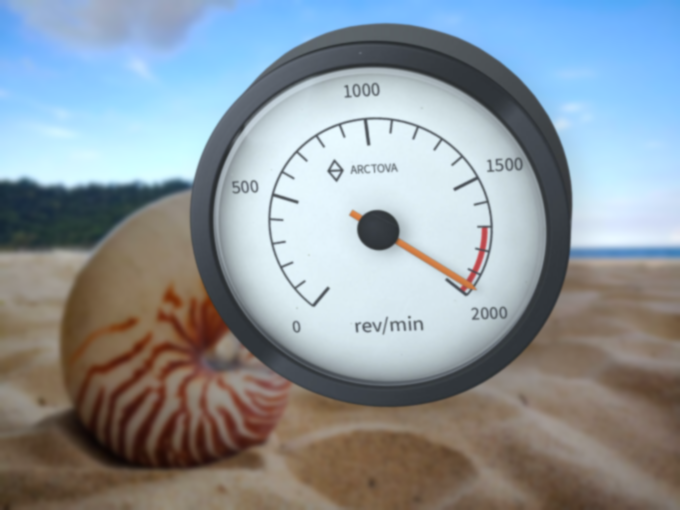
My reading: 1950,rpm
